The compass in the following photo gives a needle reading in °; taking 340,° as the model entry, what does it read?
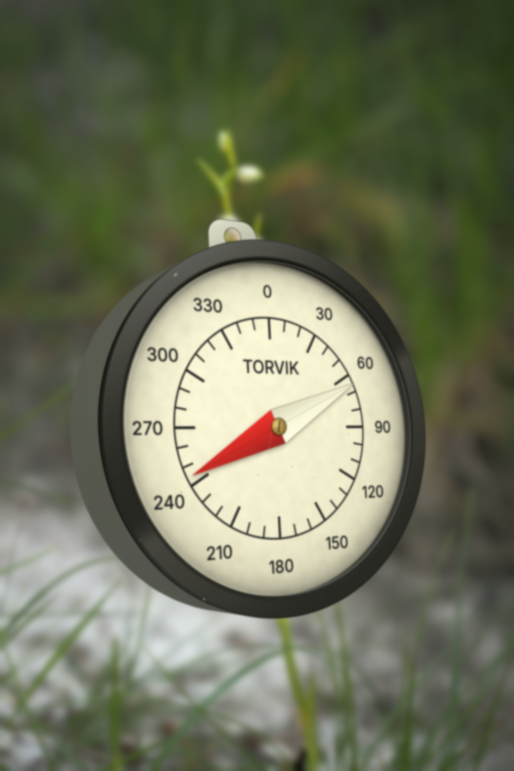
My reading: 245,°
